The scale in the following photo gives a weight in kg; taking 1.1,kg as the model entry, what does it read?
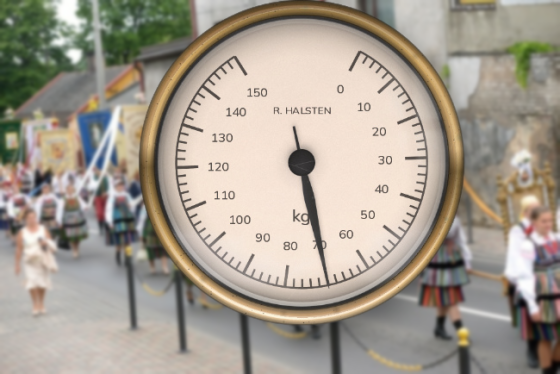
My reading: 70,kg
